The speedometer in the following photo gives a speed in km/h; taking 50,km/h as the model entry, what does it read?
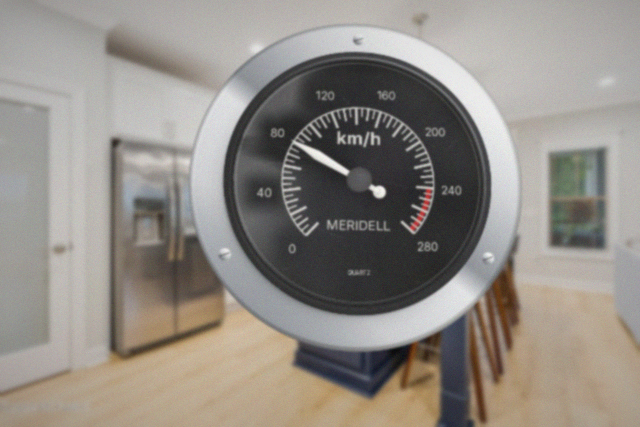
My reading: 80,km/h
